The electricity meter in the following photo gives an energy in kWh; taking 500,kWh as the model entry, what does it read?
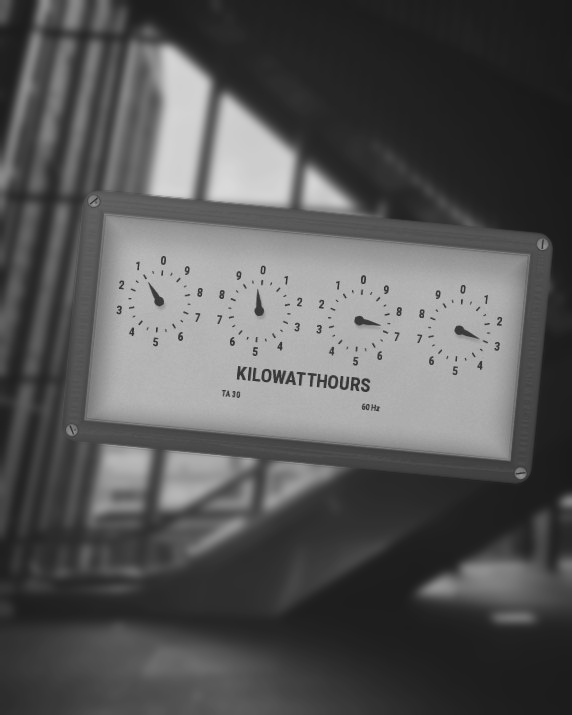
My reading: 973,kWh
